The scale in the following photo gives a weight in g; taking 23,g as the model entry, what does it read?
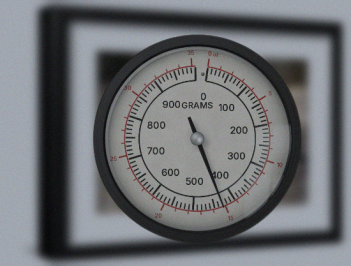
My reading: 430,g
